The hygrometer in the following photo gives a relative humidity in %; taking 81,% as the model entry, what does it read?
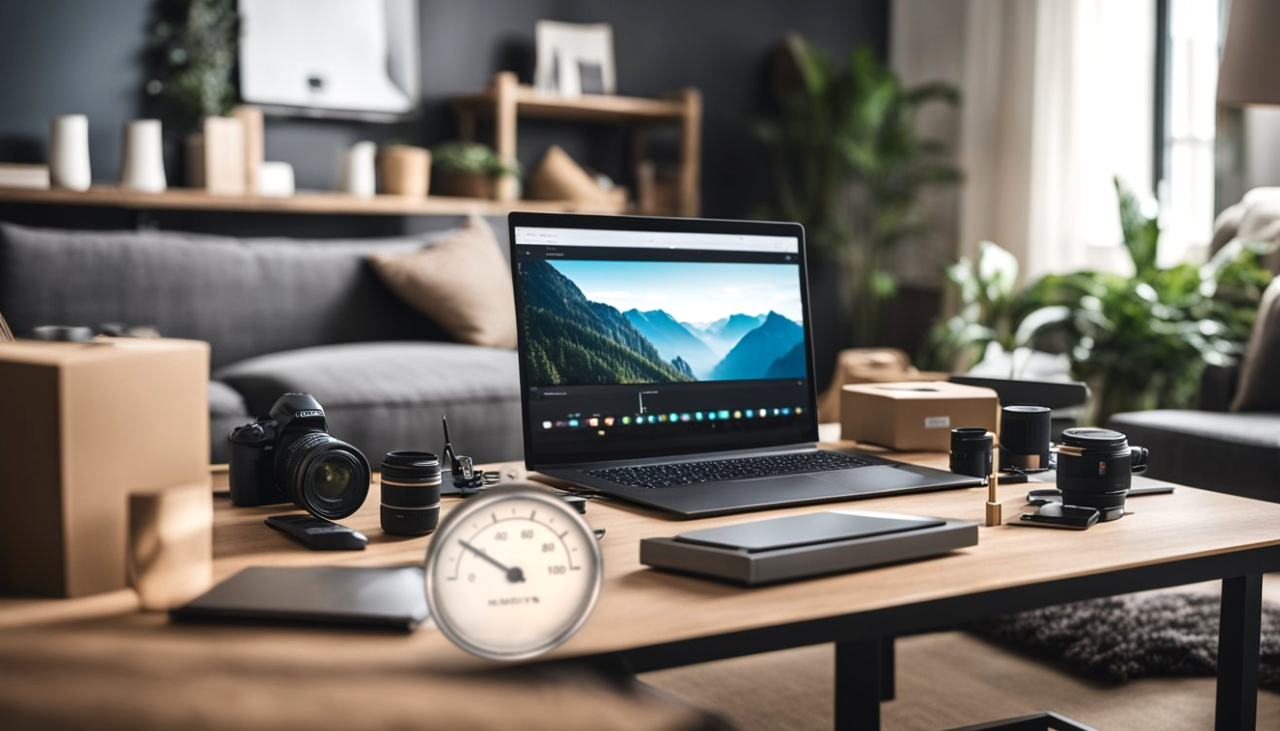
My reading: 20,%
